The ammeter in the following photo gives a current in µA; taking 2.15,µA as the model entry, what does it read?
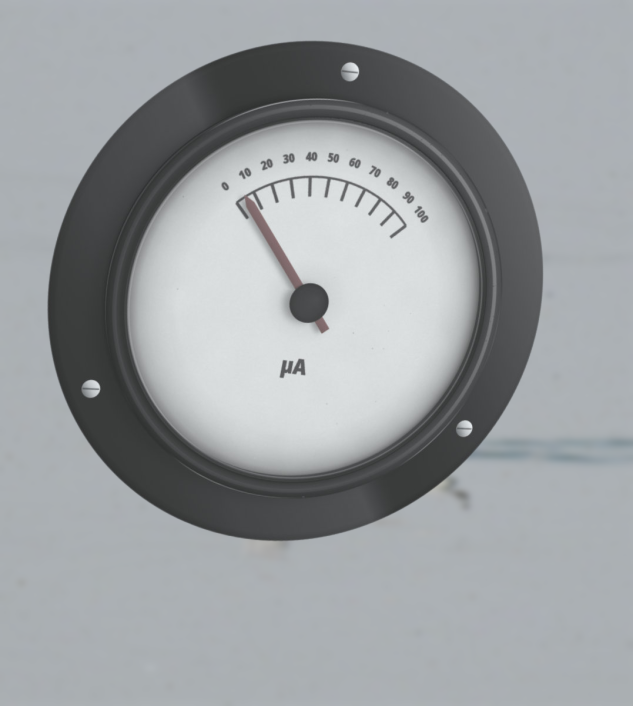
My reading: 5,µA
